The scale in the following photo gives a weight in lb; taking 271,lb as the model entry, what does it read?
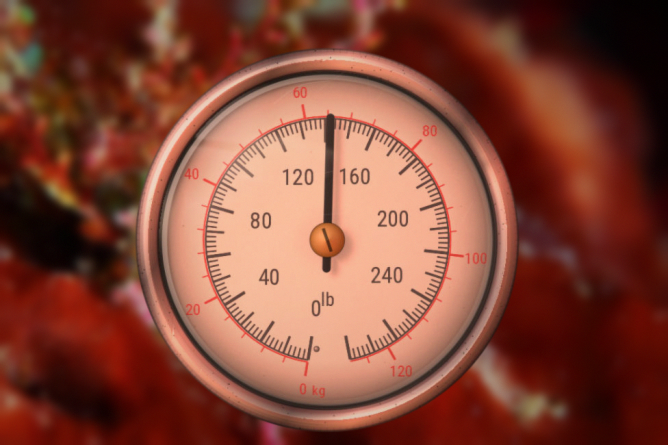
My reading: 142,lb
